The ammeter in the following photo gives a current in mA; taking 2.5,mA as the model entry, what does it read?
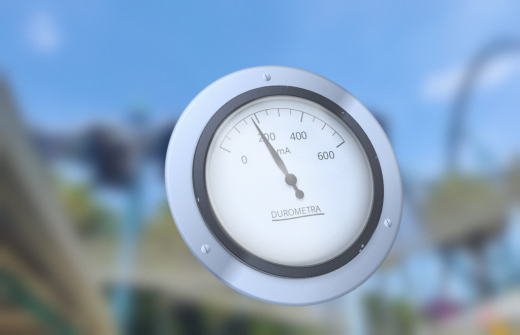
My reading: 175,mA
